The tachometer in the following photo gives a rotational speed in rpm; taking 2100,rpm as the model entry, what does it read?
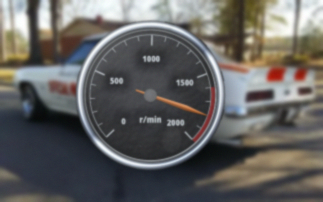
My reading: 1800,rpm
